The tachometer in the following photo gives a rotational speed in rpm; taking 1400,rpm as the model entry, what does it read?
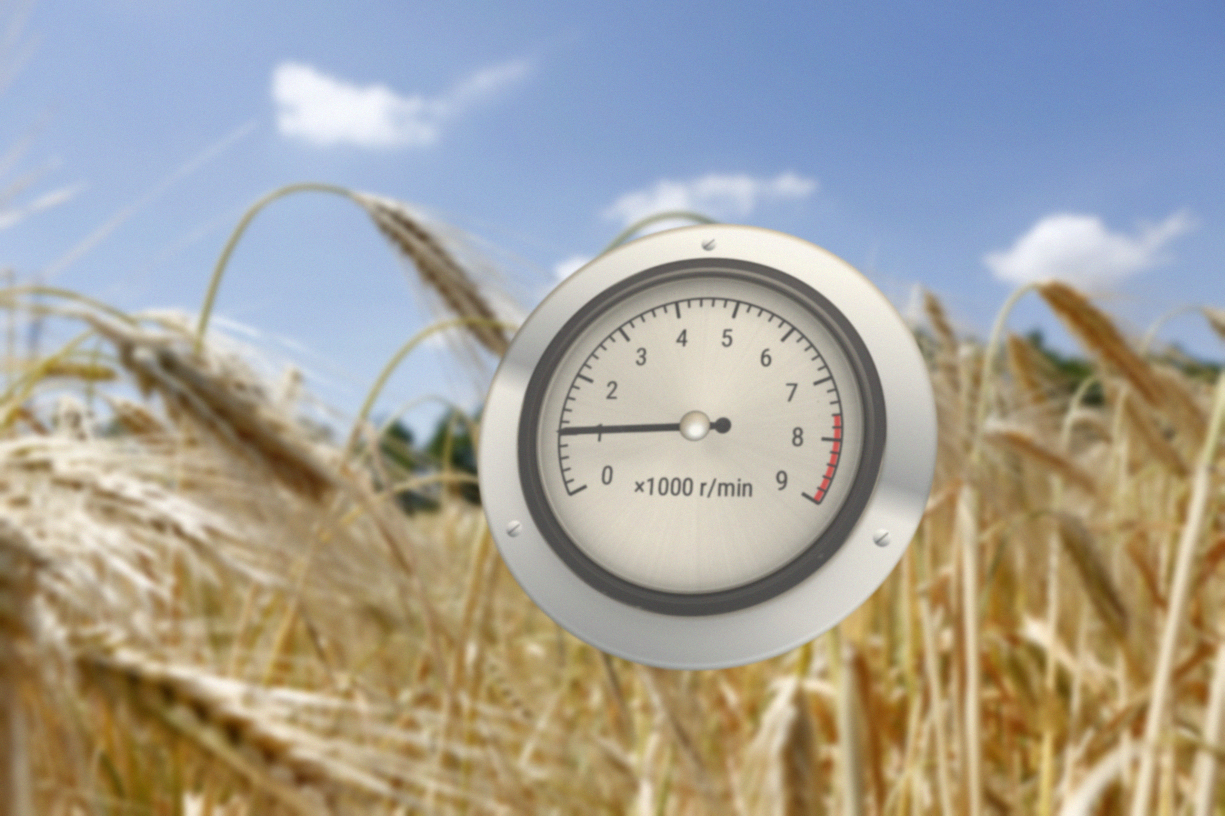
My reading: 1000,rpm
